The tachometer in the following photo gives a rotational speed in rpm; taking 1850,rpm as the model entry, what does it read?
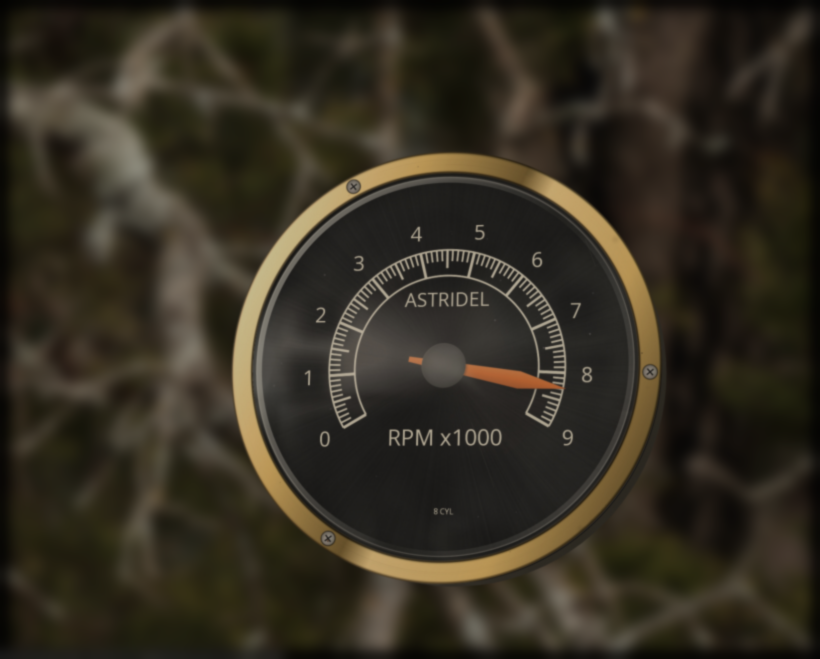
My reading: 8300,rpm
